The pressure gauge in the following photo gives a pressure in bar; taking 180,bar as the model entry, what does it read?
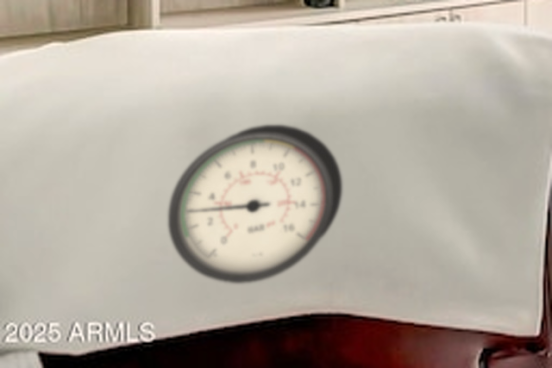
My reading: 3,bar
